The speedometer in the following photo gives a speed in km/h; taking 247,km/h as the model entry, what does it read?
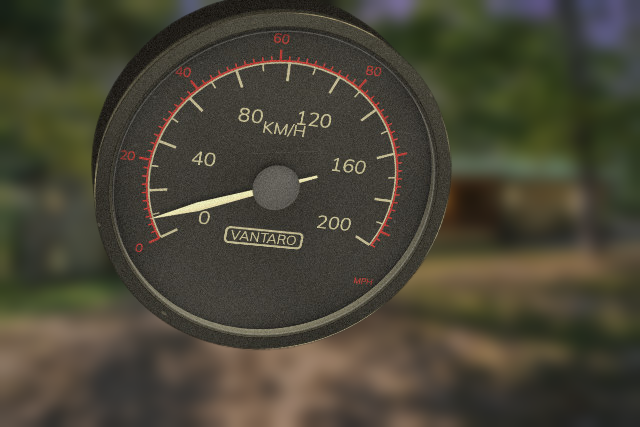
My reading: 10,km/h
